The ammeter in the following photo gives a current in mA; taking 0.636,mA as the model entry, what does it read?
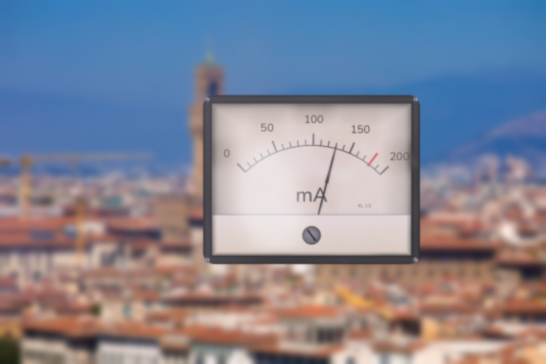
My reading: 130,mA
